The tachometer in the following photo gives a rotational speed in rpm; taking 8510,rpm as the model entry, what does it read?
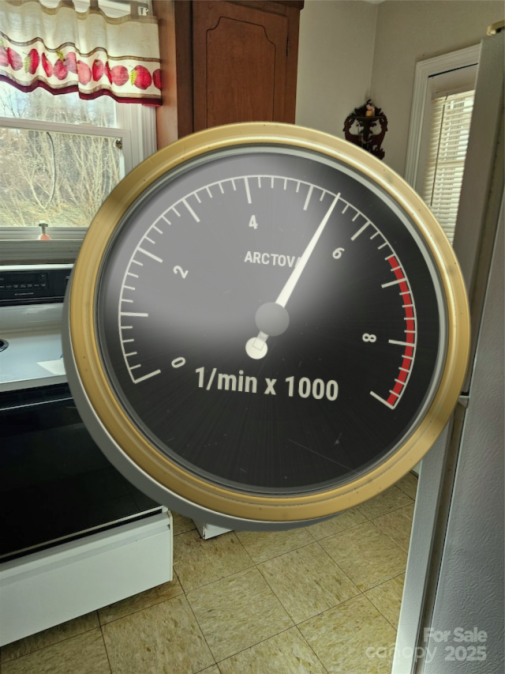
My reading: 5400,rpm
